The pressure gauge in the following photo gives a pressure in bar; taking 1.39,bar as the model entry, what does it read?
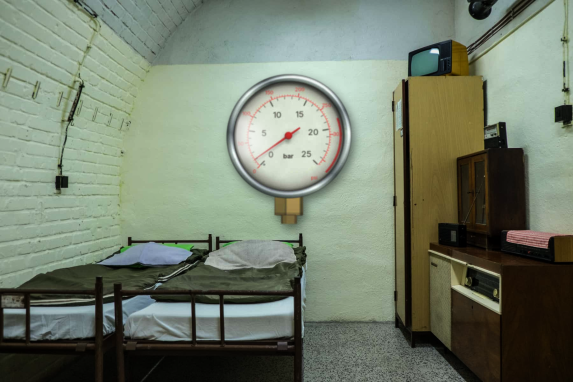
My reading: 1,bar
